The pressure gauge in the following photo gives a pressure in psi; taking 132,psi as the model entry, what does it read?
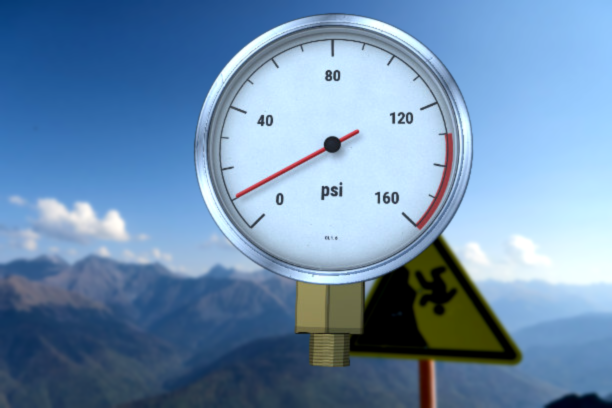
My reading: 10,psi
